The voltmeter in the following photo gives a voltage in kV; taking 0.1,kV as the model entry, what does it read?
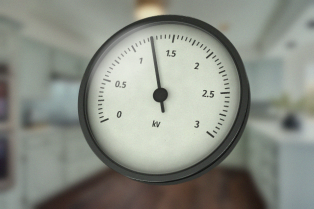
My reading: 1.25,kV
